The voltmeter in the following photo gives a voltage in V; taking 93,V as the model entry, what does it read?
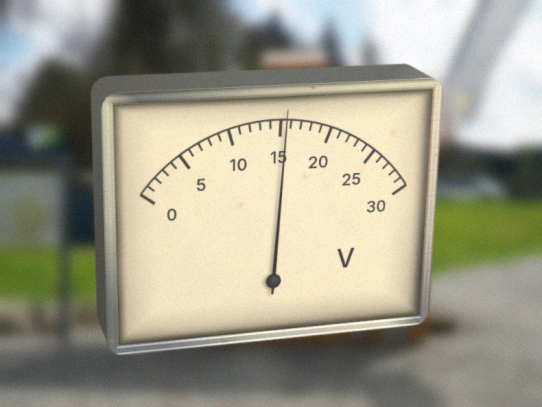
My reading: 15.5,V
